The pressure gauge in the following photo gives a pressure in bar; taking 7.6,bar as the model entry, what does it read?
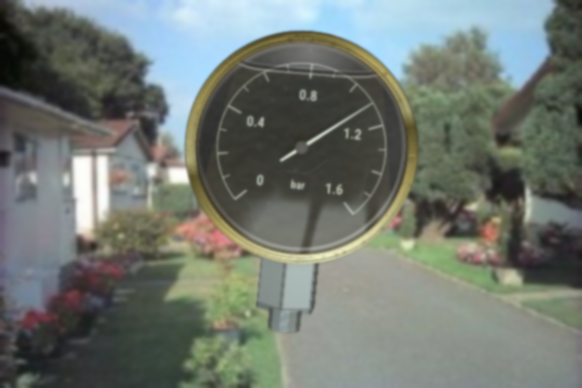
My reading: 1.1,bar
